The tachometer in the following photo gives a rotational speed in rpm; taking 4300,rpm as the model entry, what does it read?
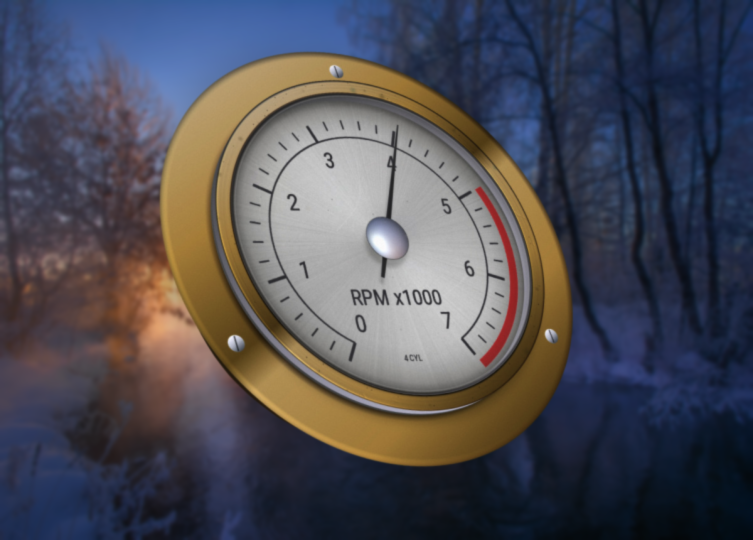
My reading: 4000,rpm
